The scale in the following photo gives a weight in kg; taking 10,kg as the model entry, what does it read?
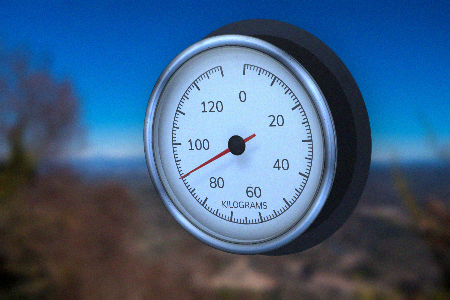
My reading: 90,kg
